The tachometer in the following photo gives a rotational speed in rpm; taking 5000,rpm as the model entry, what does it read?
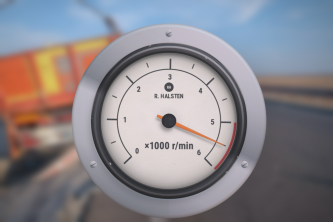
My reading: 5500,rpm
